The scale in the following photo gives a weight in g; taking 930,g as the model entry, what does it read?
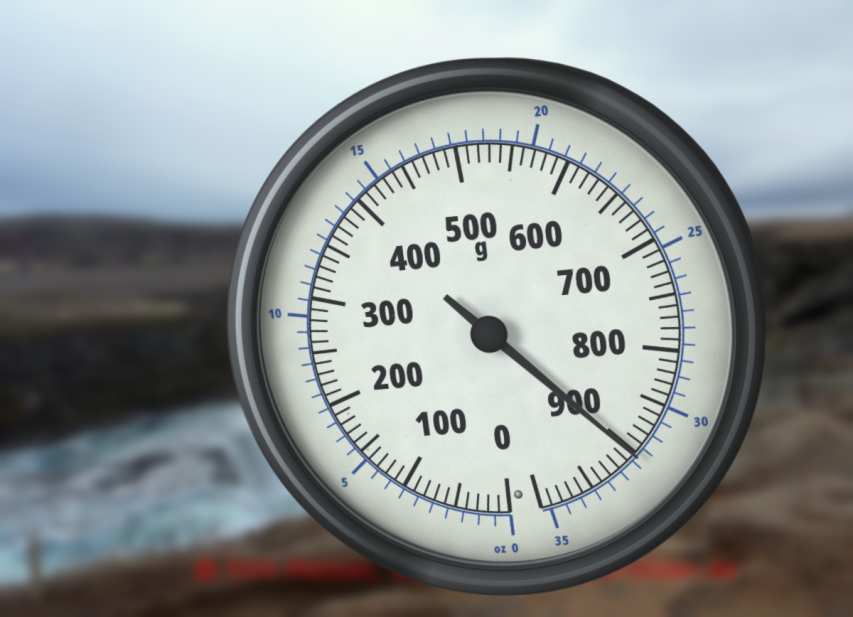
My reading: 900,g
